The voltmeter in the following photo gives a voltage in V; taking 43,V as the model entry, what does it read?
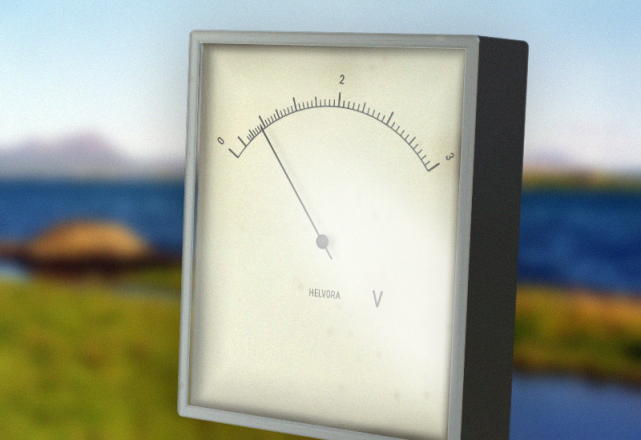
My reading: 1,V
